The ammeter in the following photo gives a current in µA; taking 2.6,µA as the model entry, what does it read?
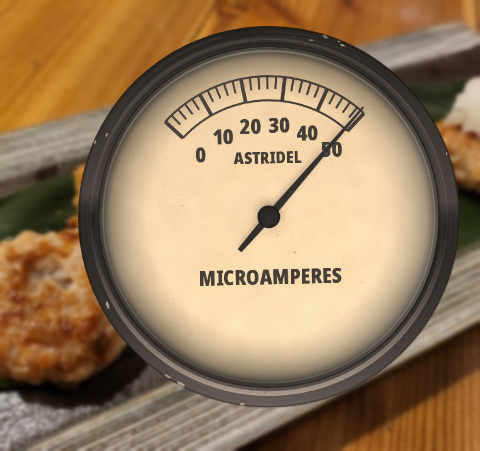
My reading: 49,µA
